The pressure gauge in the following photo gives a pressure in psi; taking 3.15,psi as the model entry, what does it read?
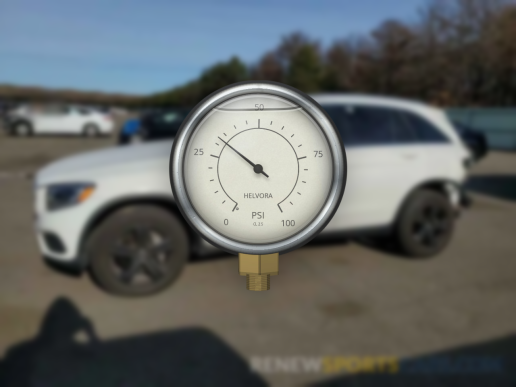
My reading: 32.5,psi
